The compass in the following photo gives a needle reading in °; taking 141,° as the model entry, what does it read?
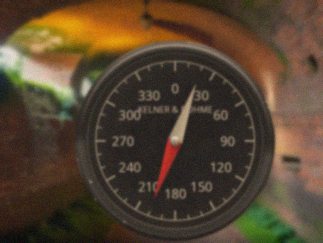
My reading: 200,°
